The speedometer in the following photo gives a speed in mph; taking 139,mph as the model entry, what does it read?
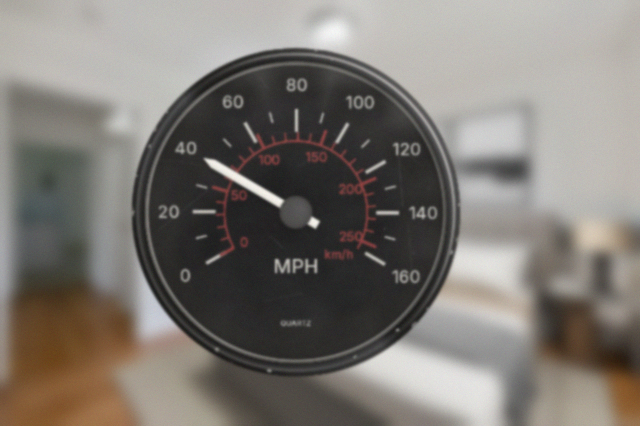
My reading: 40,mph
